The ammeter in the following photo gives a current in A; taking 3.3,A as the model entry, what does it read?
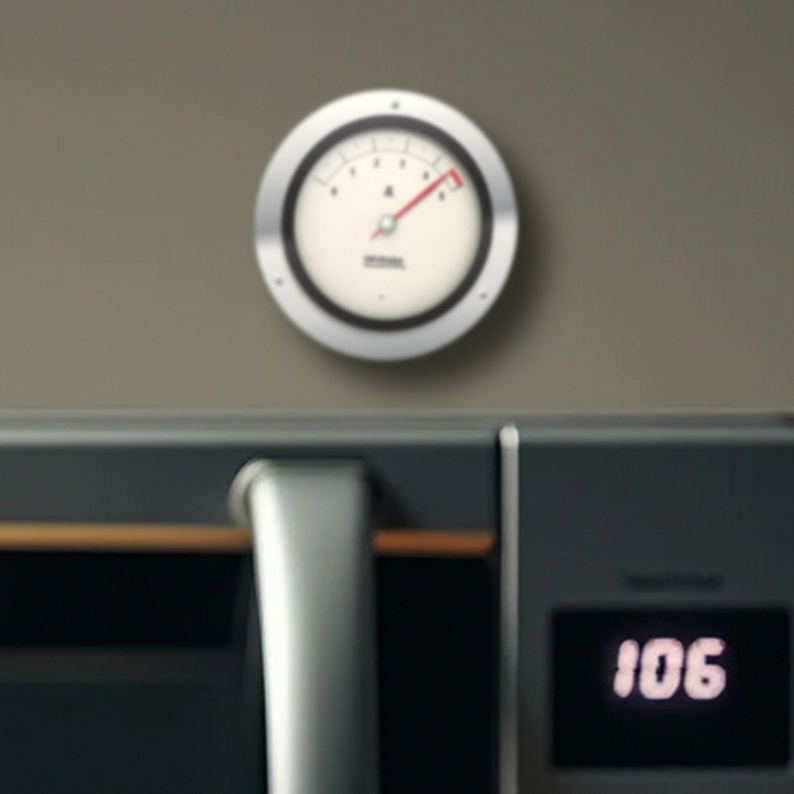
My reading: 4.5,A
